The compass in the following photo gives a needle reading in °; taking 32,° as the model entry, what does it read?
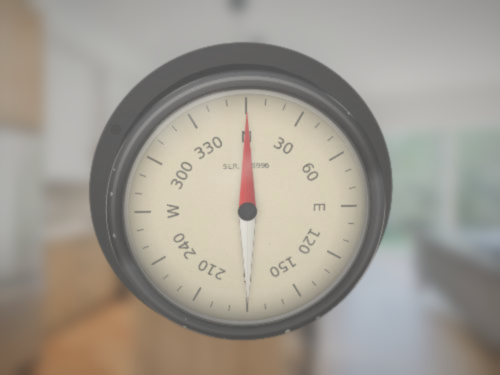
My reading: 0,°
